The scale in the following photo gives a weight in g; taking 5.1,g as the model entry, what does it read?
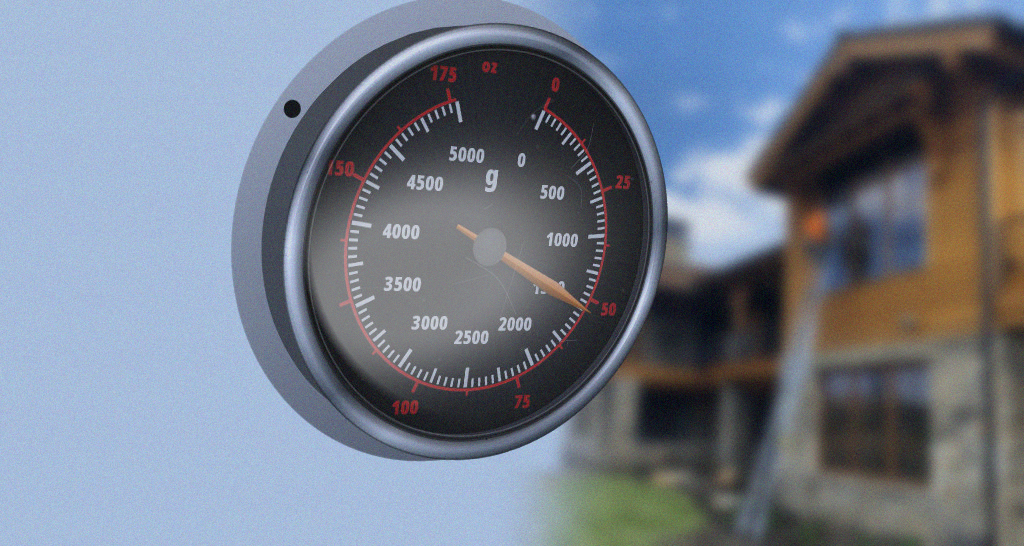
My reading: 1500,g
